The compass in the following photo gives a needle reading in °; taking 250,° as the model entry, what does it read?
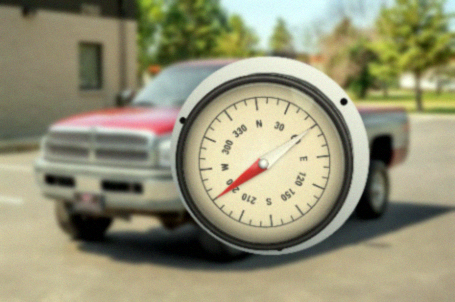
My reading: 240,°
